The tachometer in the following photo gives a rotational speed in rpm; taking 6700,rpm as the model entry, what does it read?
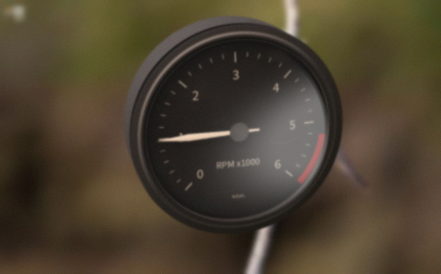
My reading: 1000,rpm
